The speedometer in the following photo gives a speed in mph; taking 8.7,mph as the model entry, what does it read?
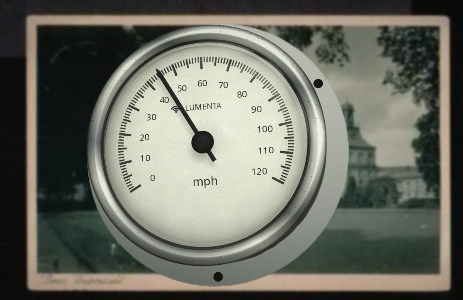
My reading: 45,mph
